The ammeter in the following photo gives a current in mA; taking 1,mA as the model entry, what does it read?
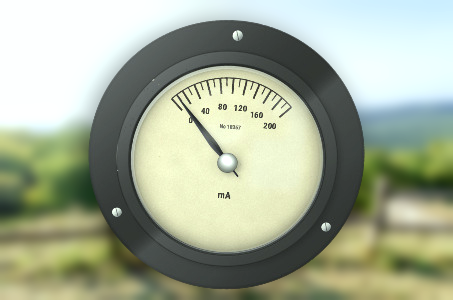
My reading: 10,mA
